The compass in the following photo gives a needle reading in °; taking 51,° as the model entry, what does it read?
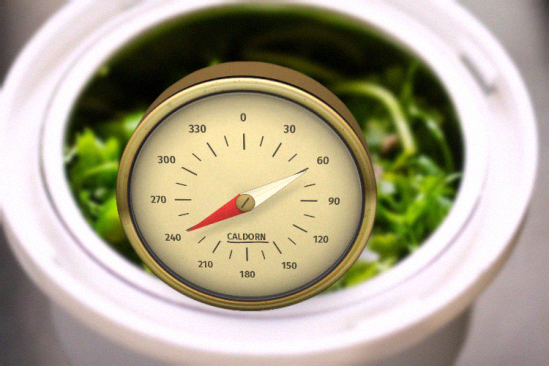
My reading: 240,°
